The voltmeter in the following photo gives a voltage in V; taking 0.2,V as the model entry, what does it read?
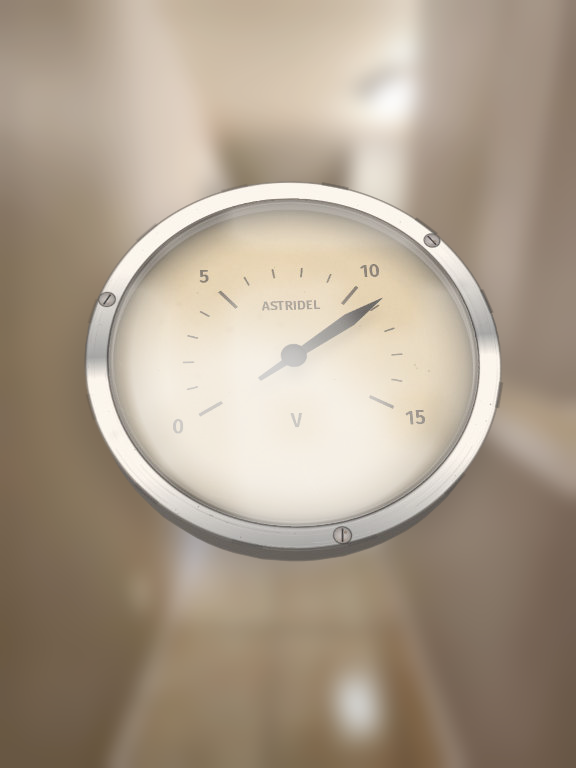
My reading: 11,V
